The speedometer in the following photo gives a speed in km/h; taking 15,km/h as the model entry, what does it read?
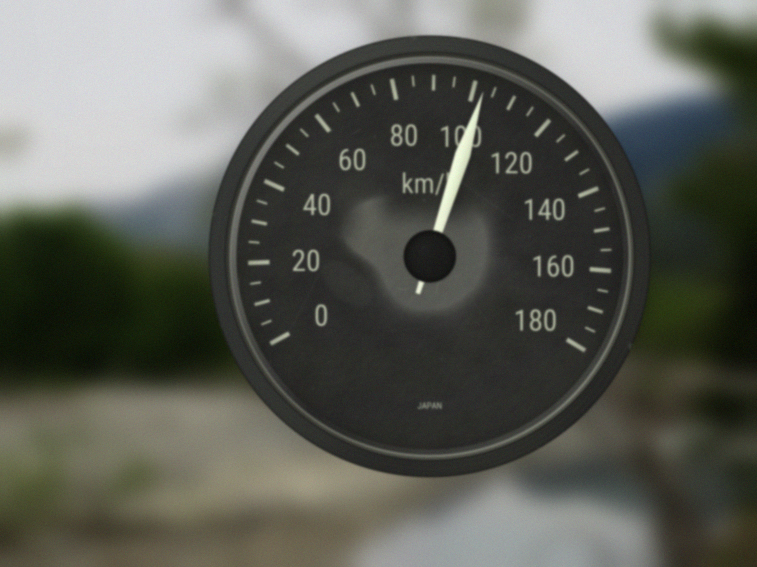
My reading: 102.5,km/h
